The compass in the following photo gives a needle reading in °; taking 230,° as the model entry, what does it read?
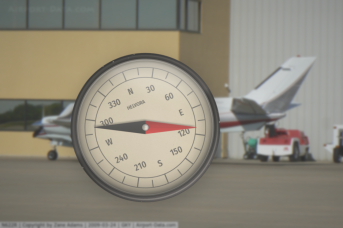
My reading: 112.5,°
